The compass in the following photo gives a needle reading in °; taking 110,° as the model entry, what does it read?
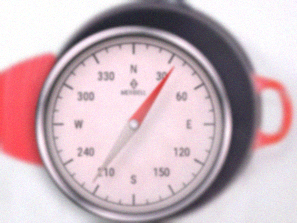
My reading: 35,°
